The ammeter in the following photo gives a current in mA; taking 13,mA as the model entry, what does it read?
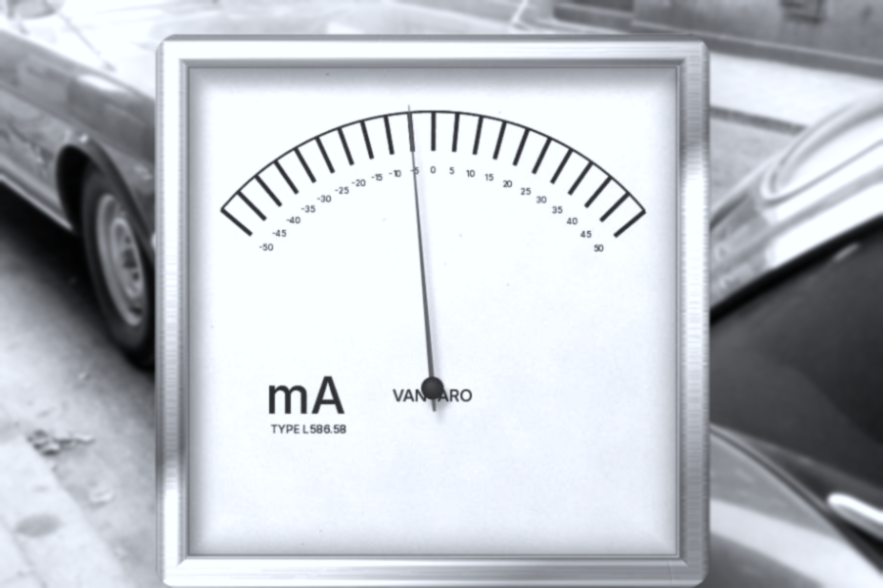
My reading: -5,mA
